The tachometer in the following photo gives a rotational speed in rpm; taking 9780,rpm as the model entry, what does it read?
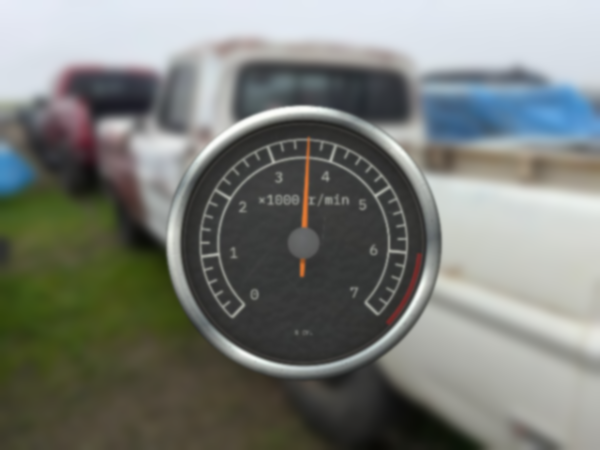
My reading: 3600,rpm
